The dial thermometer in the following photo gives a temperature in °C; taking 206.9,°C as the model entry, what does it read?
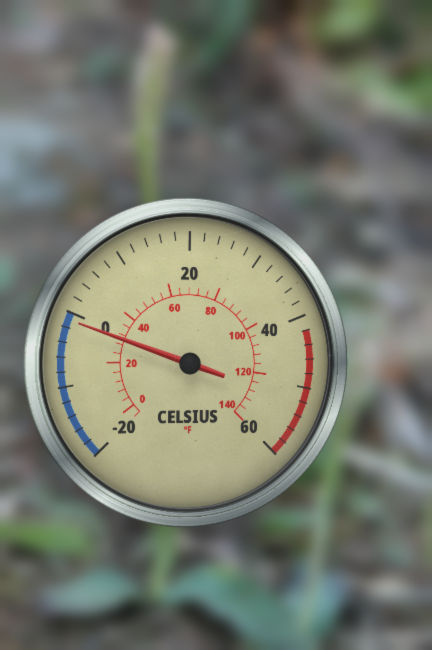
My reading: -1,°C
